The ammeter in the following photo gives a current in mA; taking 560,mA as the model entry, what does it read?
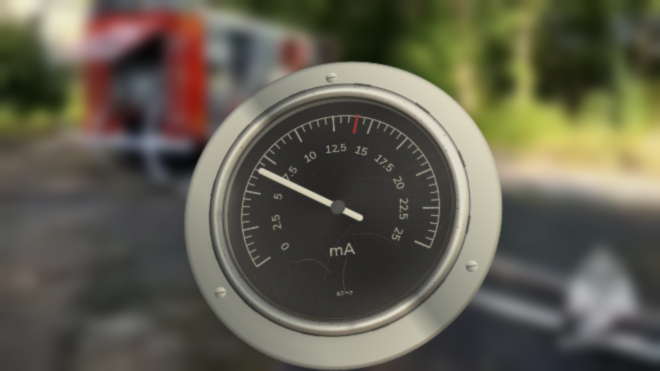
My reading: 6.5,mA
